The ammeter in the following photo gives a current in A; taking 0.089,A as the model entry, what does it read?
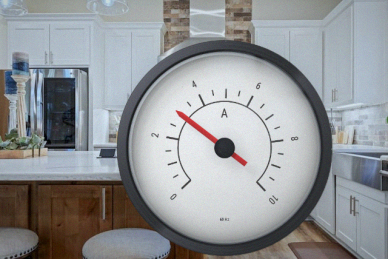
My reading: 3,A
